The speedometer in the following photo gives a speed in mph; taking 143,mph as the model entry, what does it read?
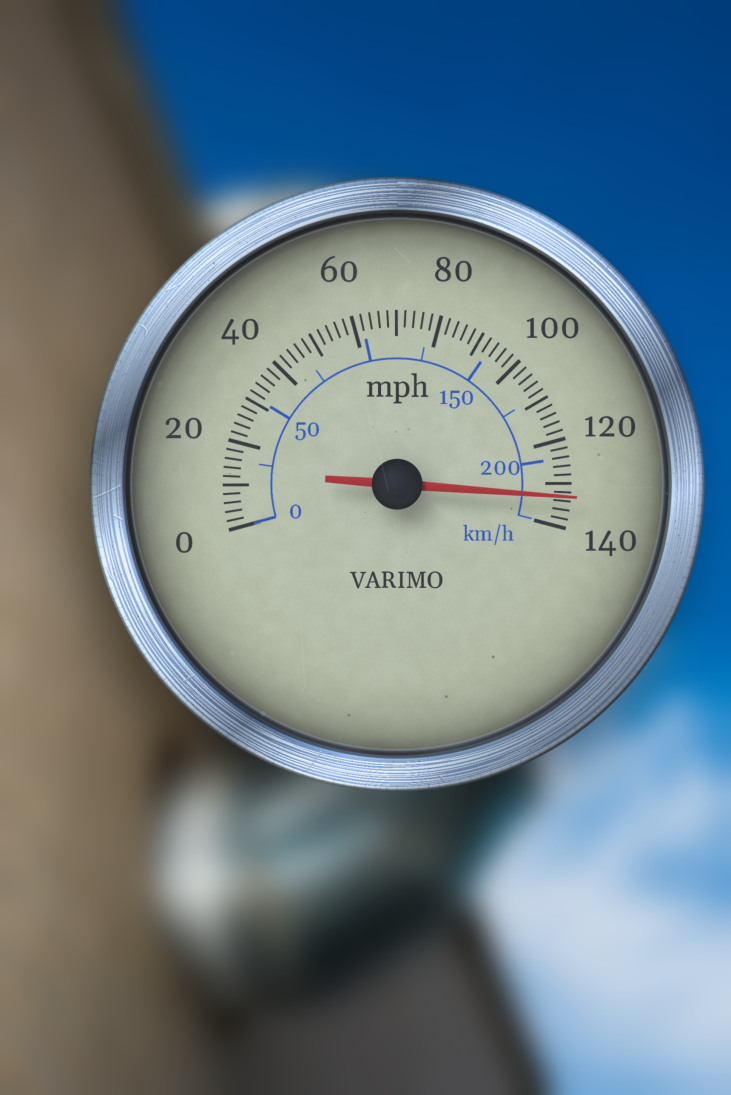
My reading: 133,mph
